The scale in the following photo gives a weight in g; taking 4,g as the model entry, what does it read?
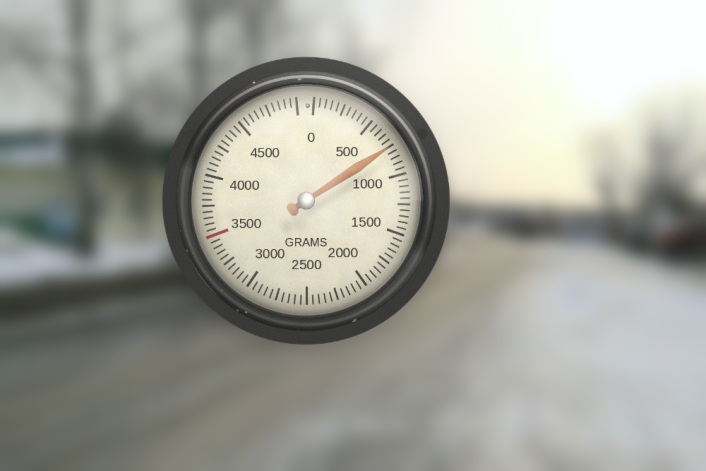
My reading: 750,g
